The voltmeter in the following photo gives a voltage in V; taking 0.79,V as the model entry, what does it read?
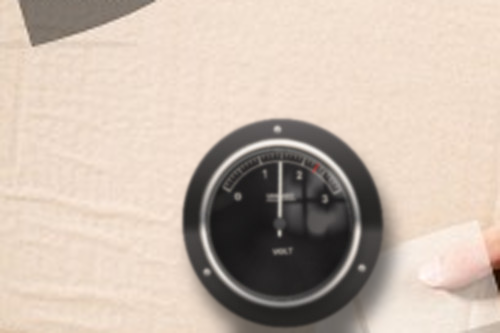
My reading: 1.5,V
